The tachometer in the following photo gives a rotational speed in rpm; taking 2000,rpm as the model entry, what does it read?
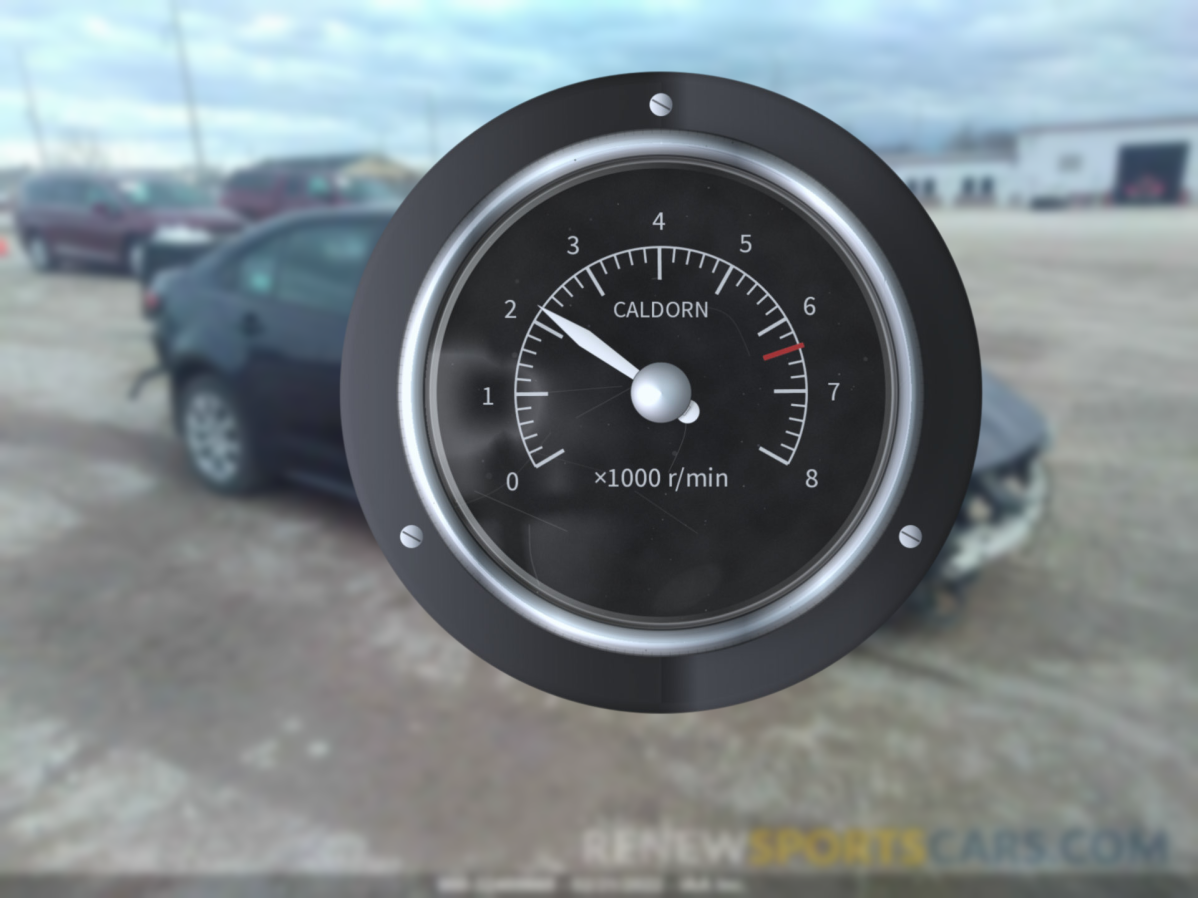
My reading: 2200,rpm
